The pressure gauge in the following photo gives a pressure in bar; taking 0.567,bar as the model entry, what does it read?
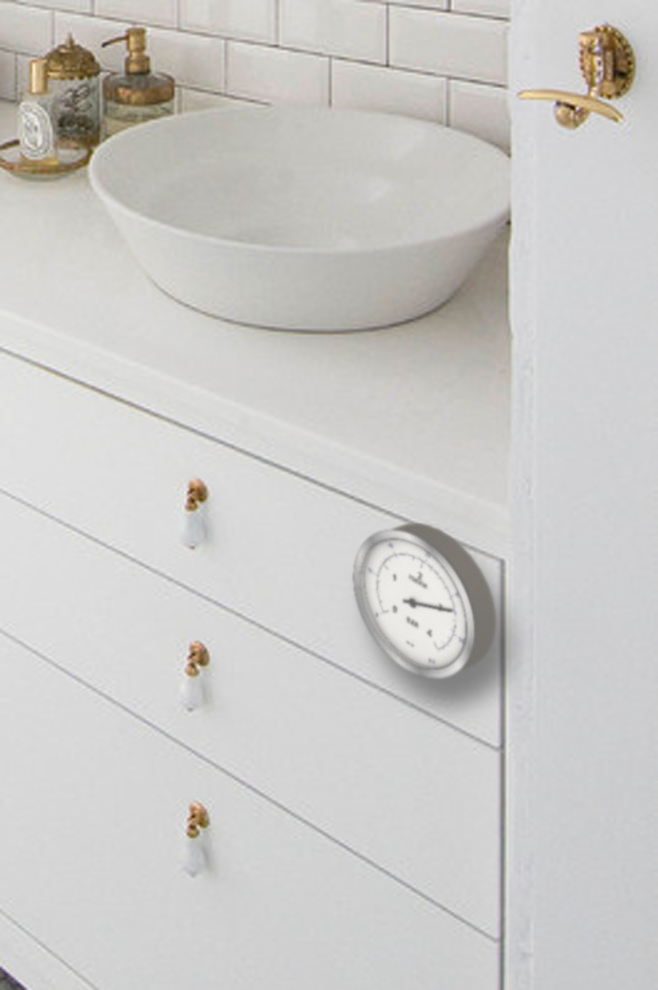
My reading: 3,bar
